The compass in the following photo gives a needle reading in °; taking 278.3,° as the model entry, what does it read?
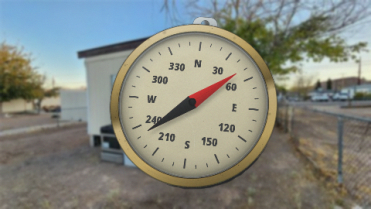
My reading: 50,°
